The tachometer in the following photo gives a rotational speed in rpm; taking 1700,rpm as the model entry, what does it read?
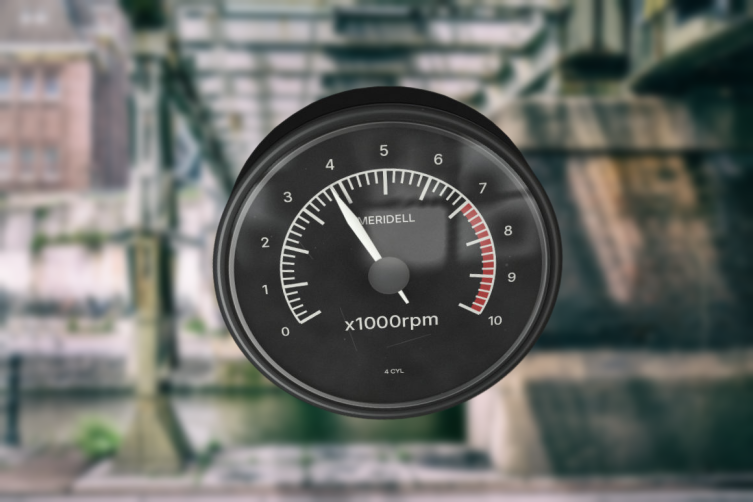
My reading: 3800,rpm
